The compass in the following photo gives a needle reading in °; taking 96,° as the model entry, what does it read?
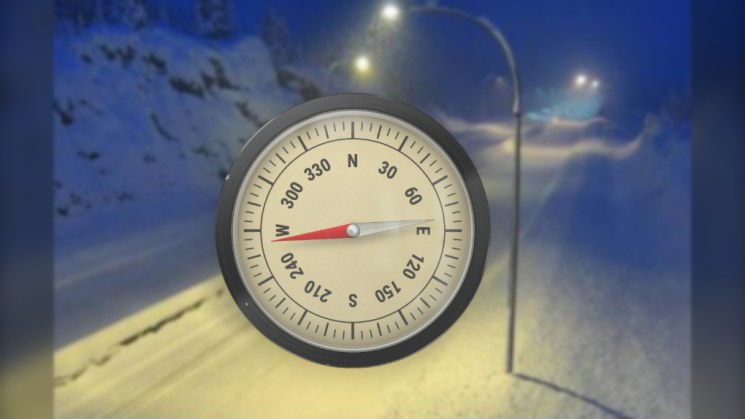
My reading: 262.5,°
